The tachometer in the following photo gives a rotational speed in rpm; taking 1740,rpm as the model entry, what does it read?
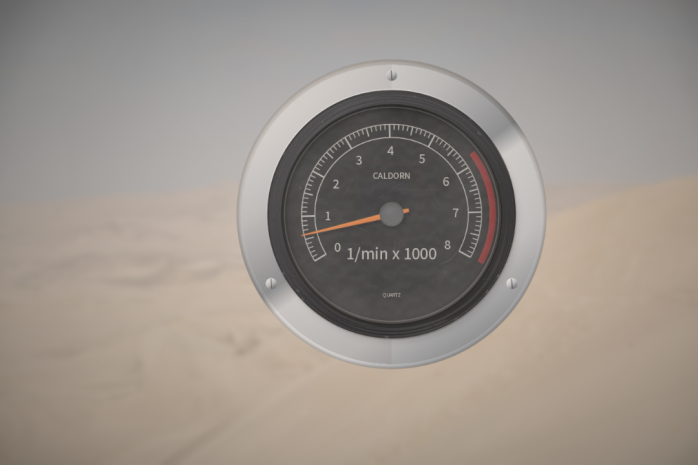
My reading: 600,rpm
